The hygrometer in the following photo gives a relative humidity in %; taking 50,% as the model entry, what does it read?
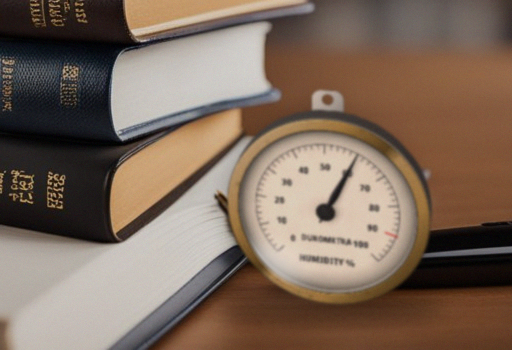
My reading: 60,%
